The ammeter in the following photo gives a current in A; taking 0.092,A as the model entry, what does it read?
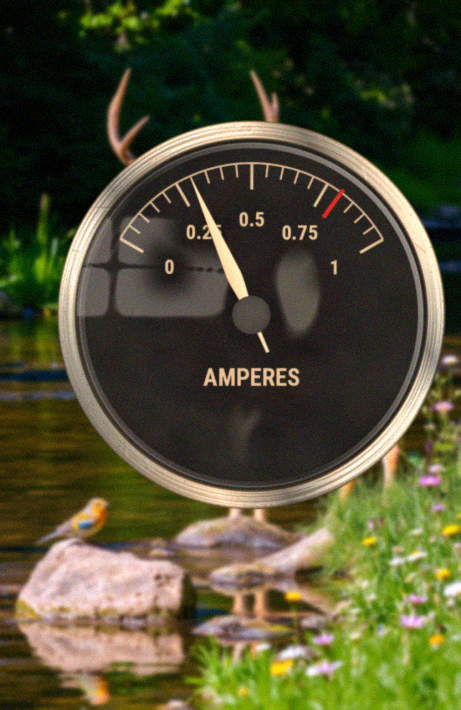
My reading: 0.3,A
